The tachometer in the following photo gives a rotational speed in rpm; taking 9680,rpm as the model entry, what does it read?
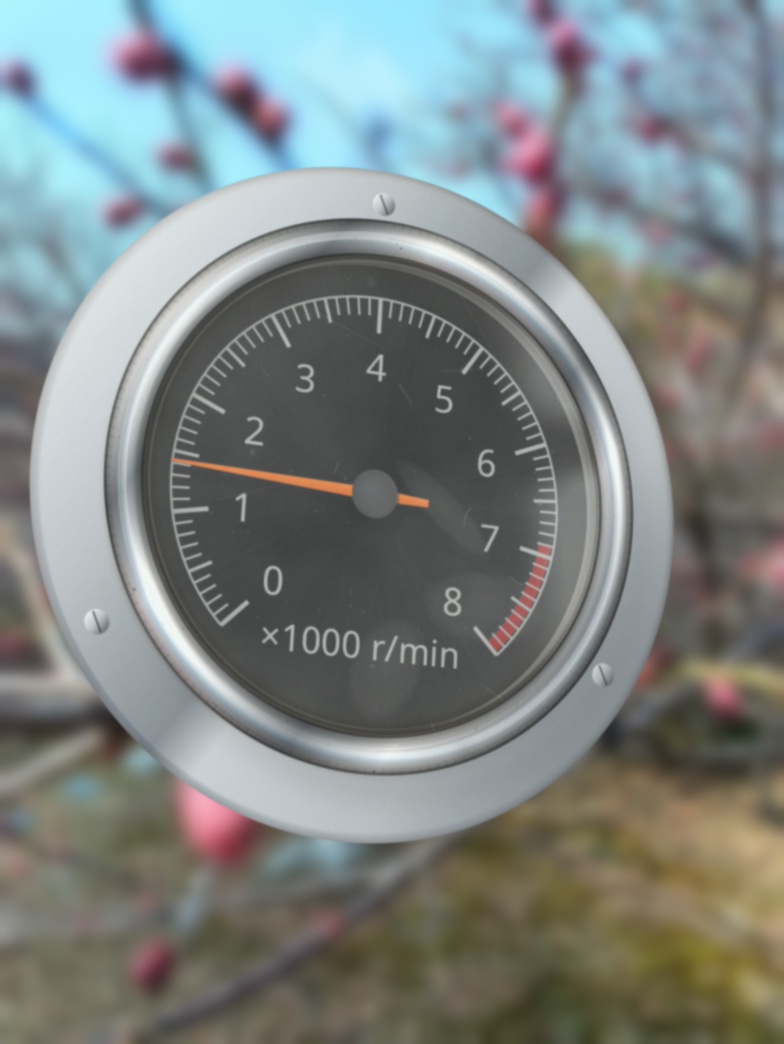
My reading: 1400,rpm
